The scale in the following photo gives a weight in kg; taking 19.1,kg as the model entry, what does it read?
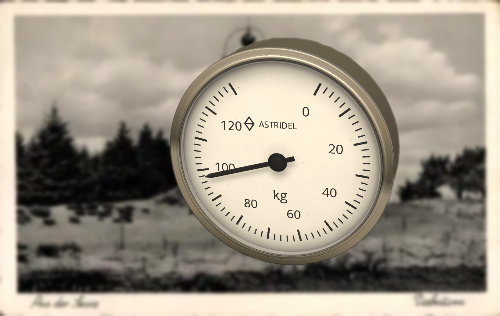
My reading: 98,kg
